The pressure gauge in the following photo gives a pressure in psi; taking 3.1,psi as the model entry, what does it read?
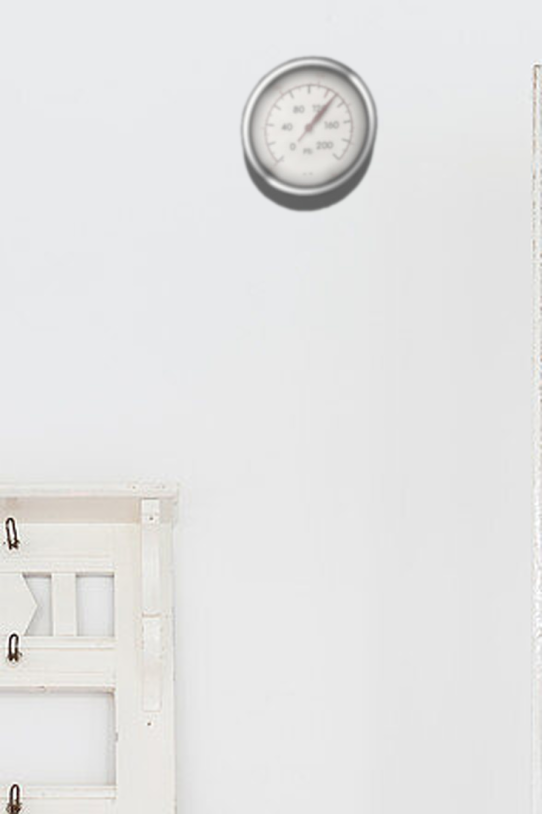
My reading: 130,psi
